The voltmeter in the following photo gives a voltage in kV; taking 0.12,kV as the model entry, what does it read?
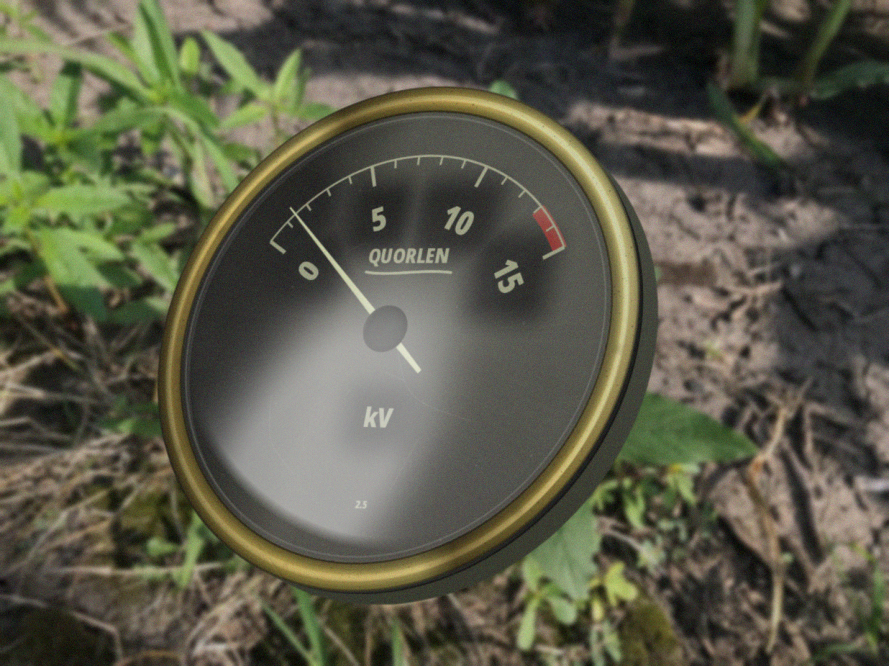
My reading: 1.5,kV
